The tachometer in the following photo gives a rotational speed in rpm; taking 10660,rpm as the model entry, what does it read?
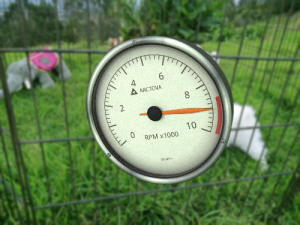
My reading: 9000,rpm
